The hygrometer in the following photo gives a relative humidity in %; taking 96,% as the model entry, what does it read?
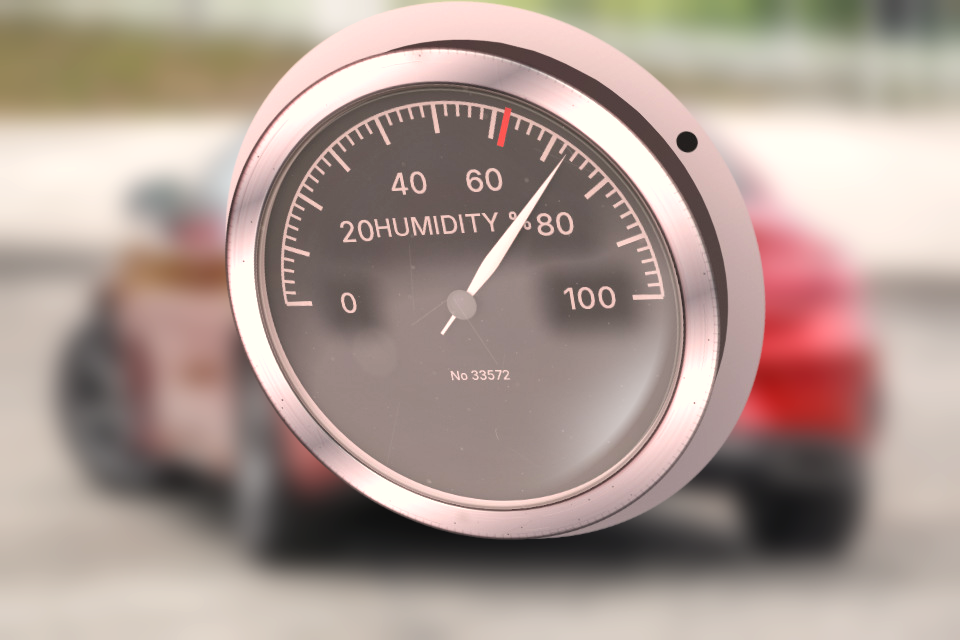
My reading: 73,%
